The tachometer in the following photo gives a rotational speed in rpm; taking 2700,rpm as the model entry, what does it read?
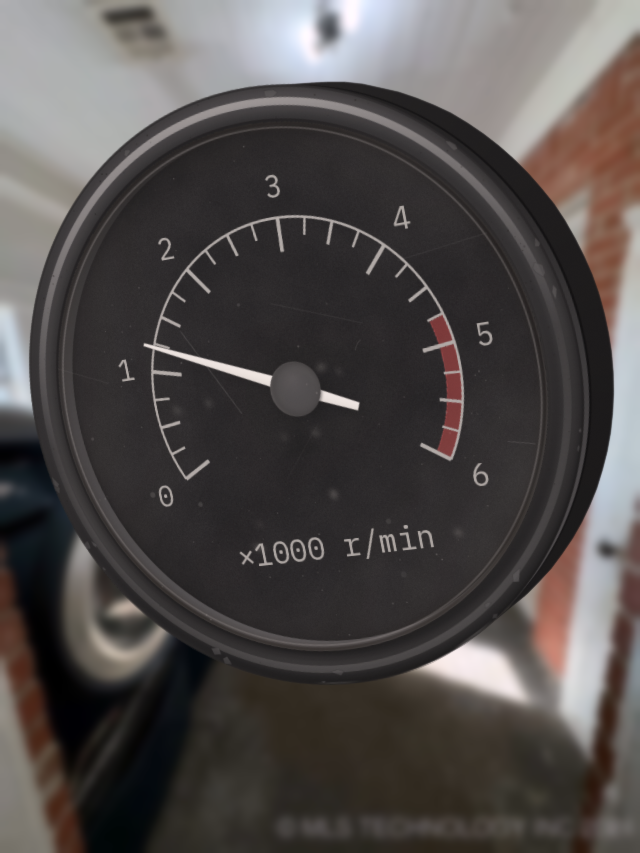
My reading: 1250,rpm
